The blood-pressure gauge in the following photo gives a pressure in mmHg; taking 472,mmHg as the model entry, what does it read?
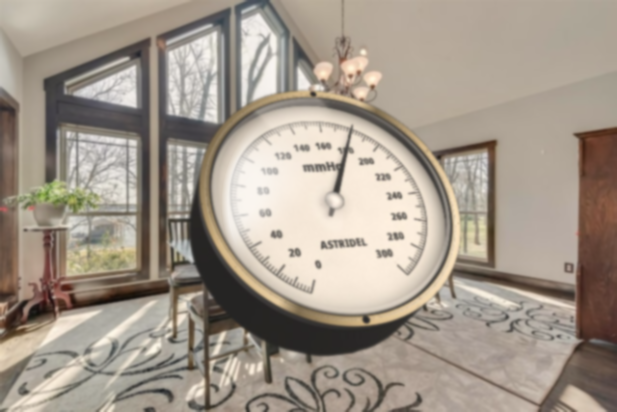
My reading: 180,mmHg
